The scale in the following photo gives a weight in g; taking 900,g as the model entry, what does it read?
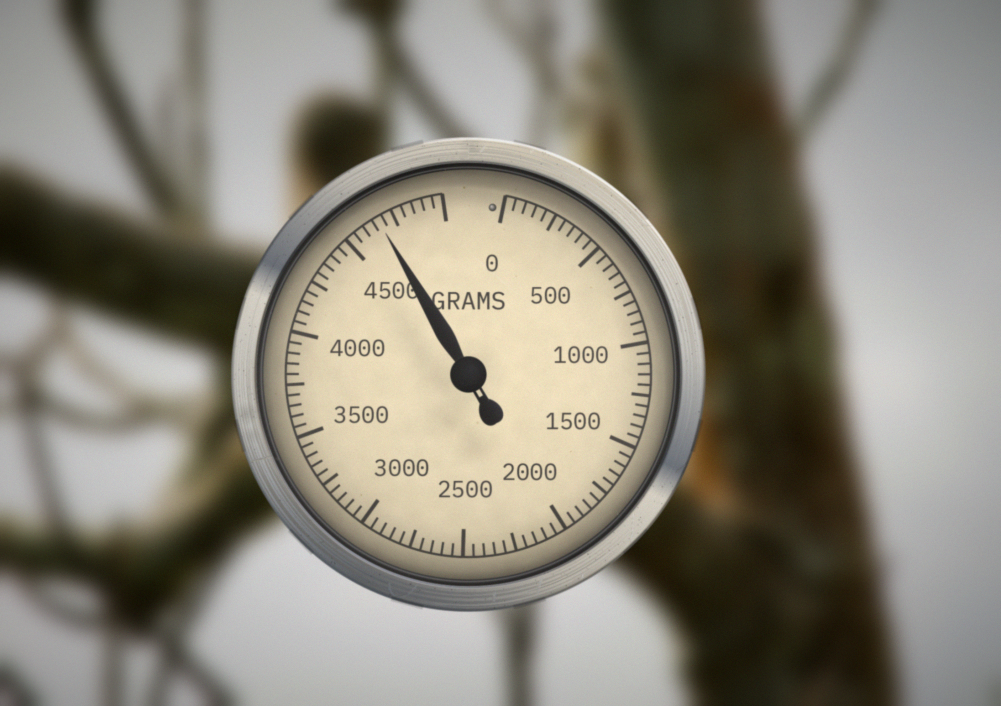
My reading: 4675,g
